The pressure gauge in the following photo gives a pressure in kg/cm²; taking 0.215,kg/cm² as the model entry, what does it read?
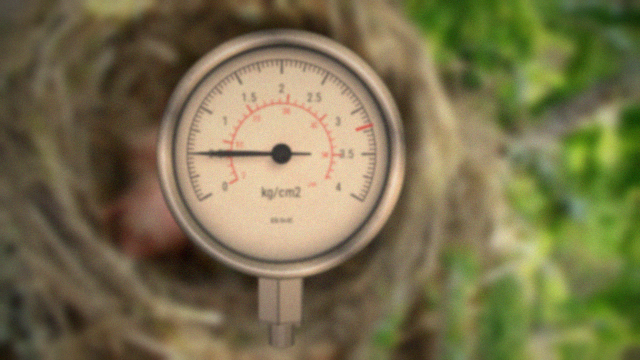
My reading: 0.5,kg/cm²
